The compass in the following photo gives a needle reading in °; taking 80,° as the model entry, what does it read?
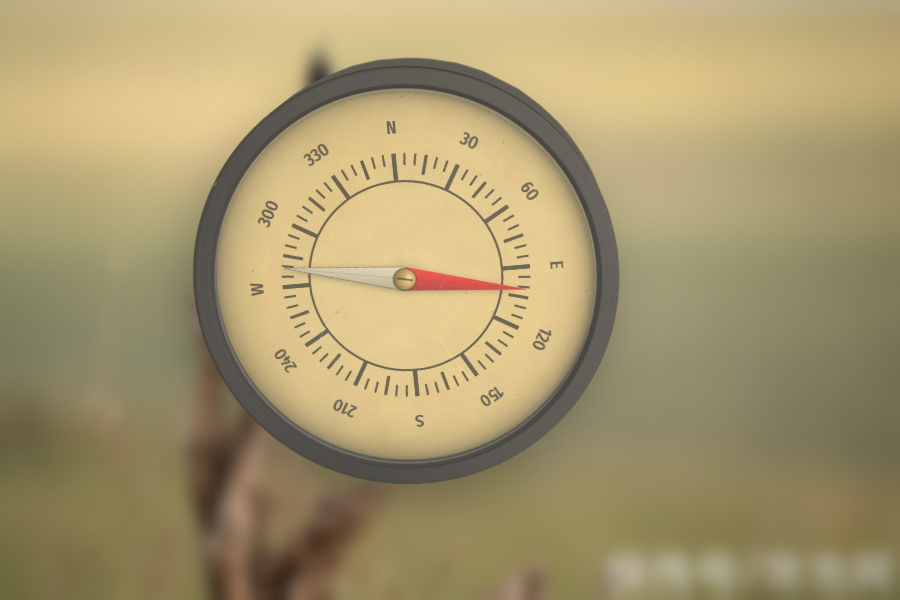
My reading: 100,°
